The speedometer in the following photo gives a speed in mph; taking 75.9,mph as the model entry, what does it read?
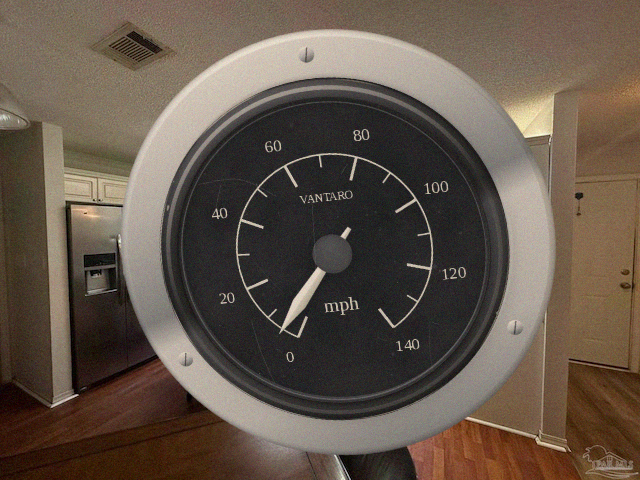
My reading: 5,mph
